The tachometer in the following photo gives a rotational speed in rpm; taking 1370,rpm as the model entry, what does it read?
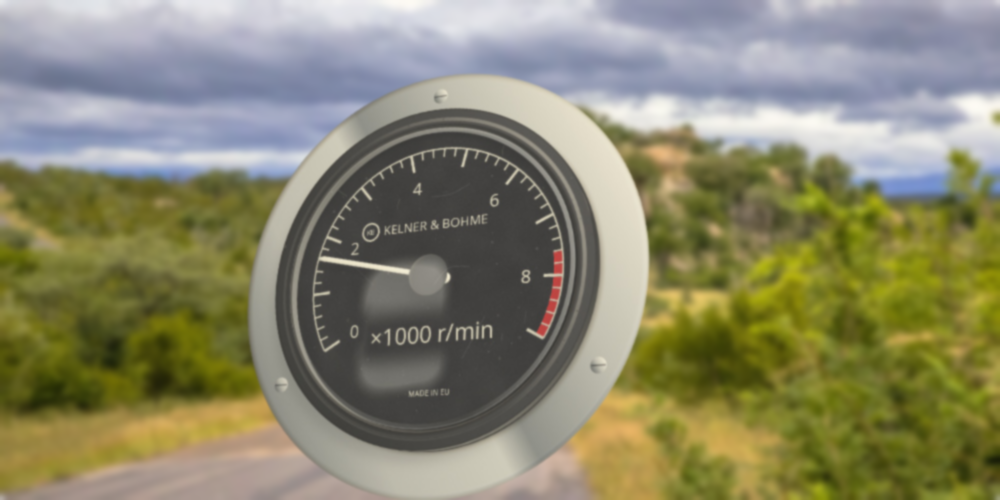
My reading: 1600,rpm
